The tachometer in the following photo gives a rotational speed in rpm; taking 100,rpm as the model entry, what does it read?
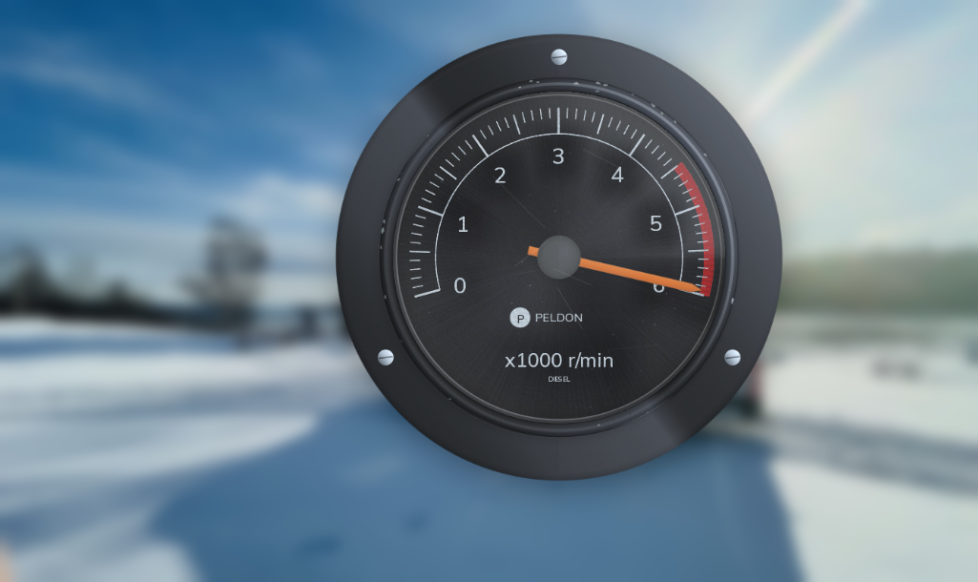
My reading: 5950,rpm
